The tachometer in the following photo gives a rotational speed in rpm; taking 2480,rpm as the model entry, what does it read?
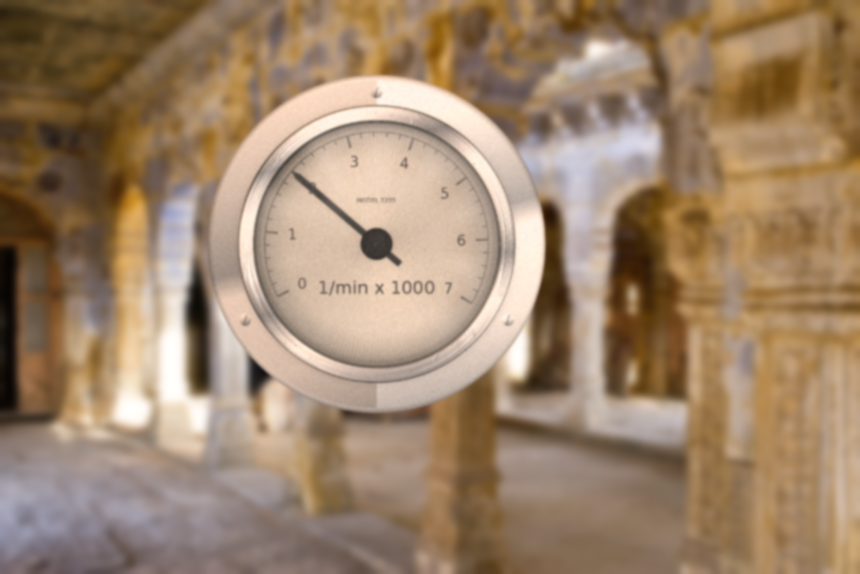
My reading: 2000,rpm
